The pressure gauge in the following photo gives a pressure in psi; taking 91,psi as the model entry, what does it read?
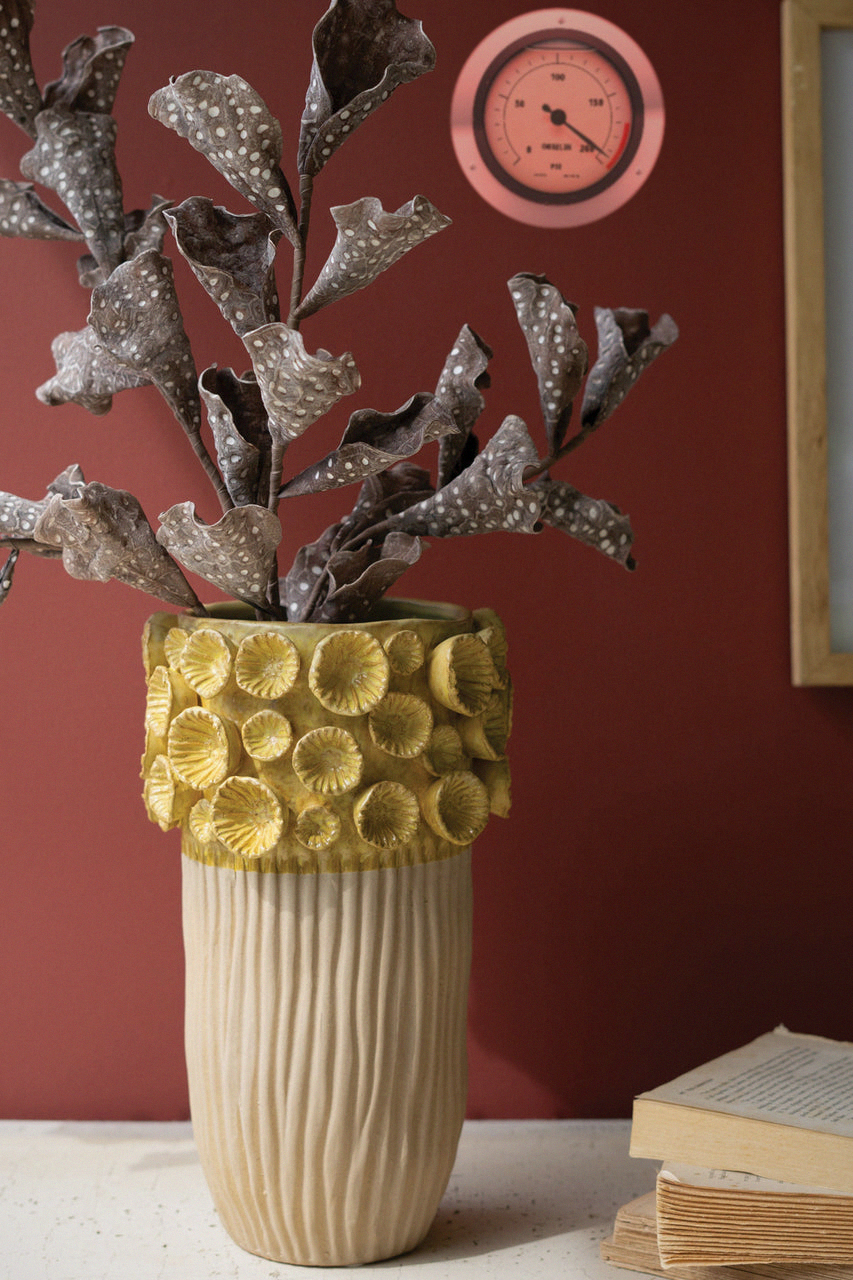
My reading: 195,psi
